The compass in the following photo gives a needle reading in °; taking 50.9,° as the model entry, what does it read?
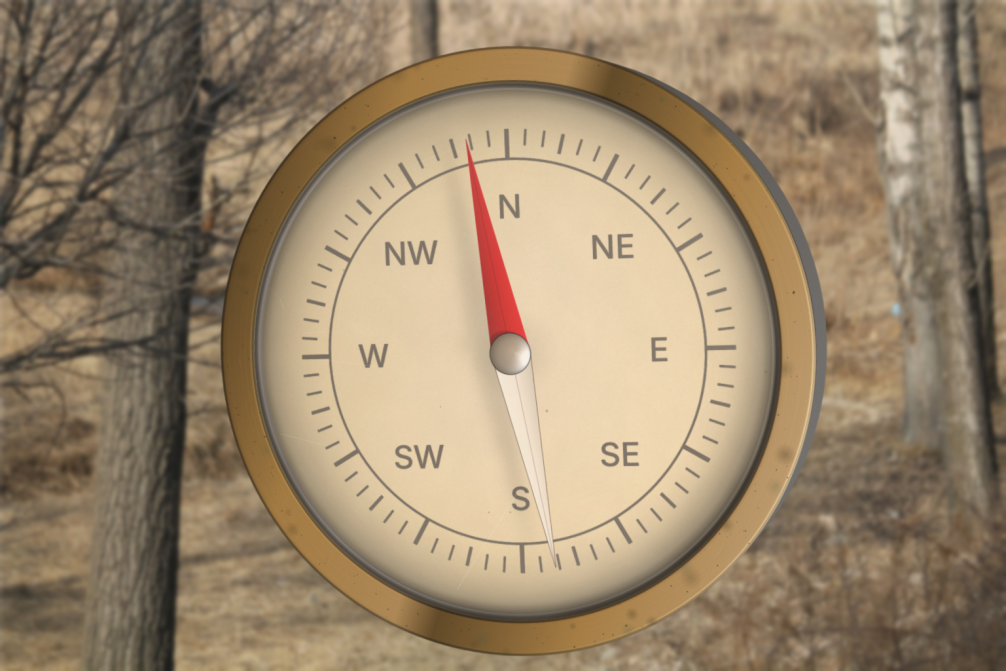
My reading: 350,°
